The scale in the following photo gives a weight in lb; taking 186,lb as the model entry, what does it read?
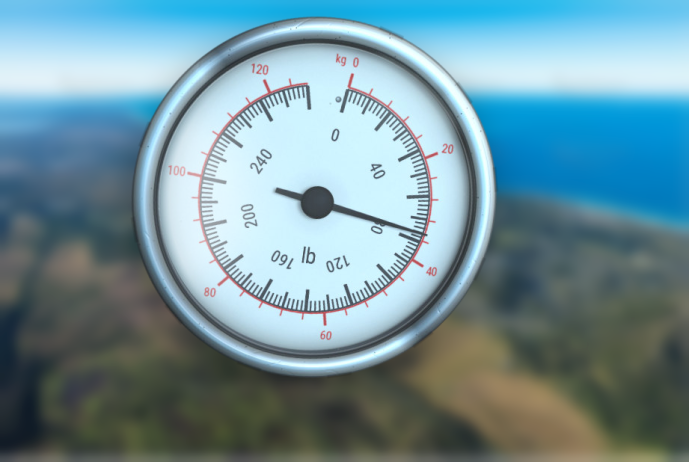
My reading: 76,lb
